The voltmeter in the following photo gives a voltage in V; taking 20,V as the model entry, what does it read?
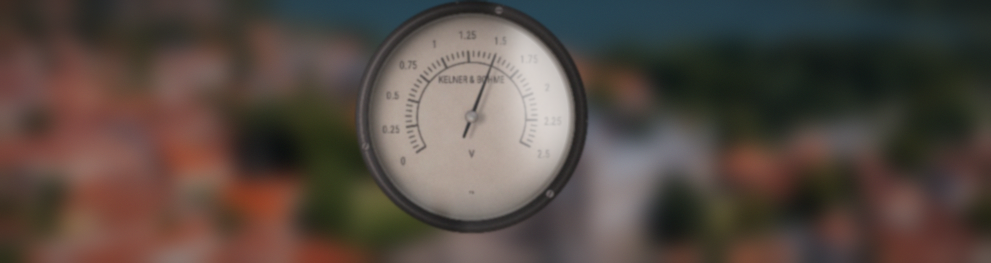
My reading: 1.5,V
